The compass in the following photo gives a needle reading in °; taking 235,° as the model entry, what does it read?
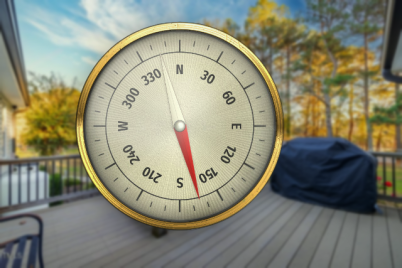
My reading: 165,°
